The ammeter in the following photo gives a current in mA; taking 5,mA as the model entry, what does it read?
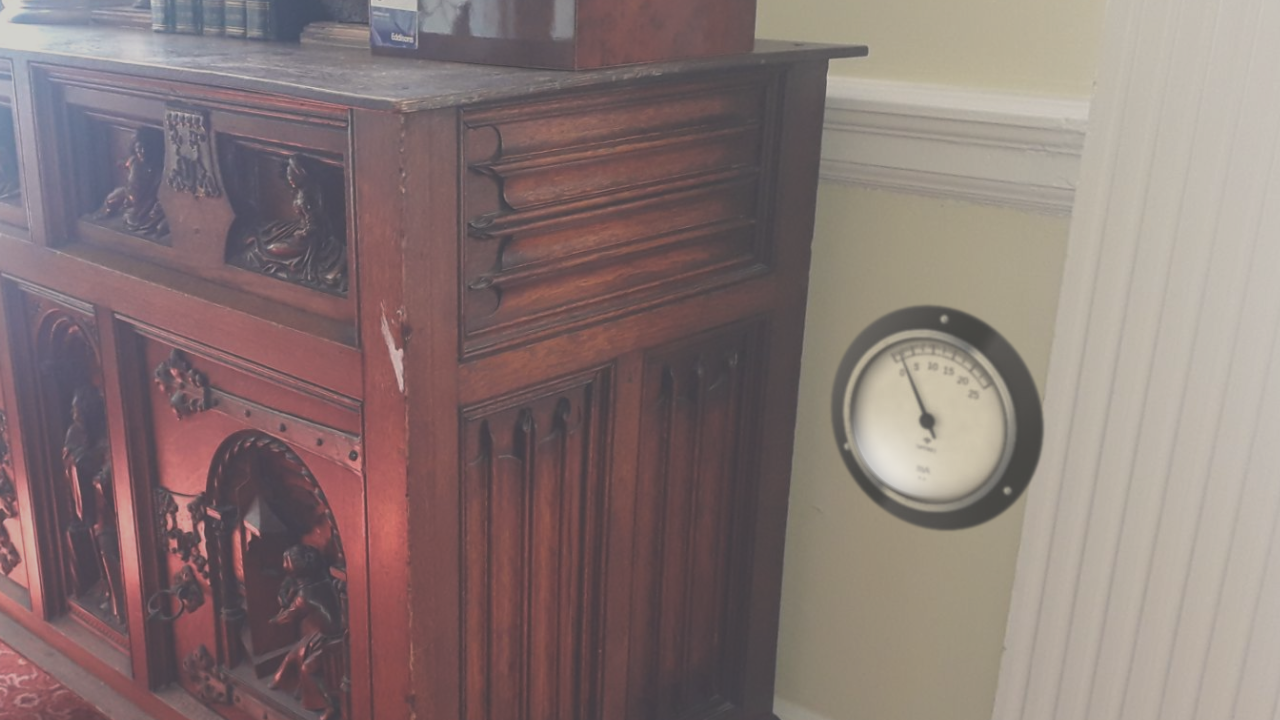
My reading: 2.5,mA
